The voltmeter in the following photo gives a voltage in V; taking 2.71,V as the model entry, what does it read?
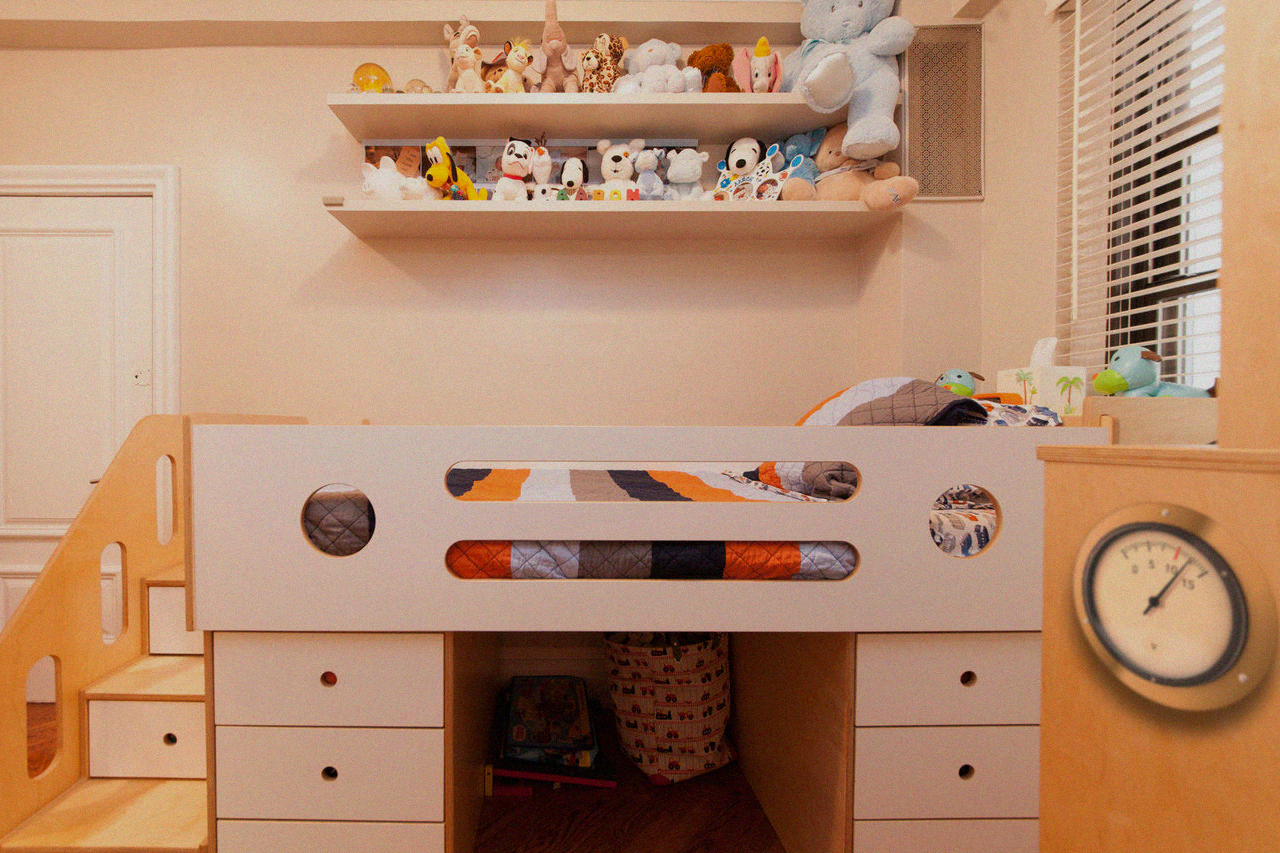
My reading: 12.5,V
